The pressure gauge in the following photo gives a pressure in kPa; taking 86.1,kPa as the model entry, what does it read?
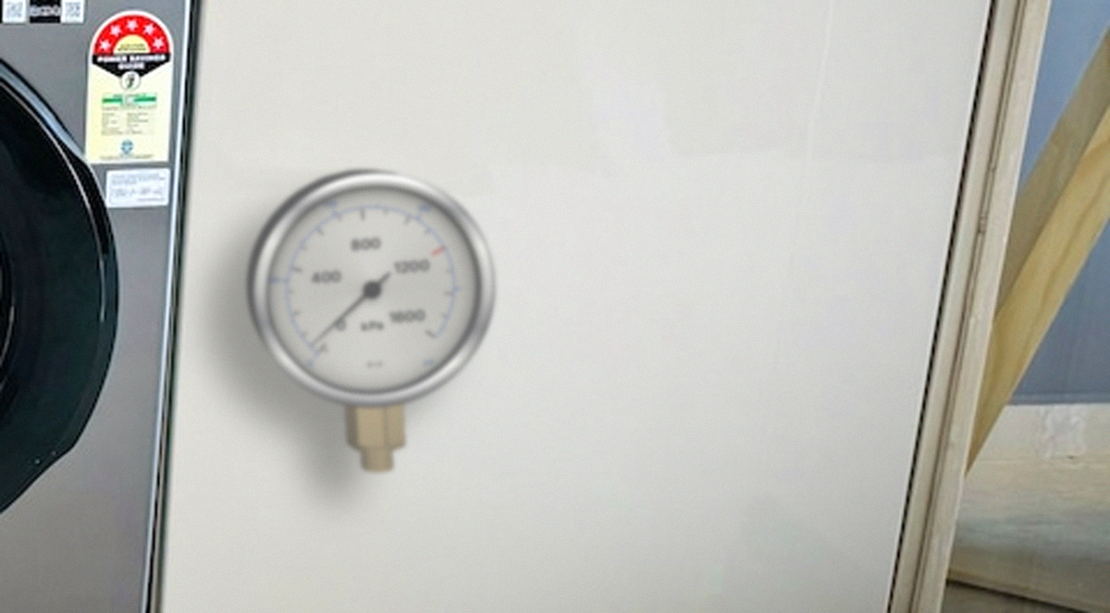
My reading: 50,kPa
